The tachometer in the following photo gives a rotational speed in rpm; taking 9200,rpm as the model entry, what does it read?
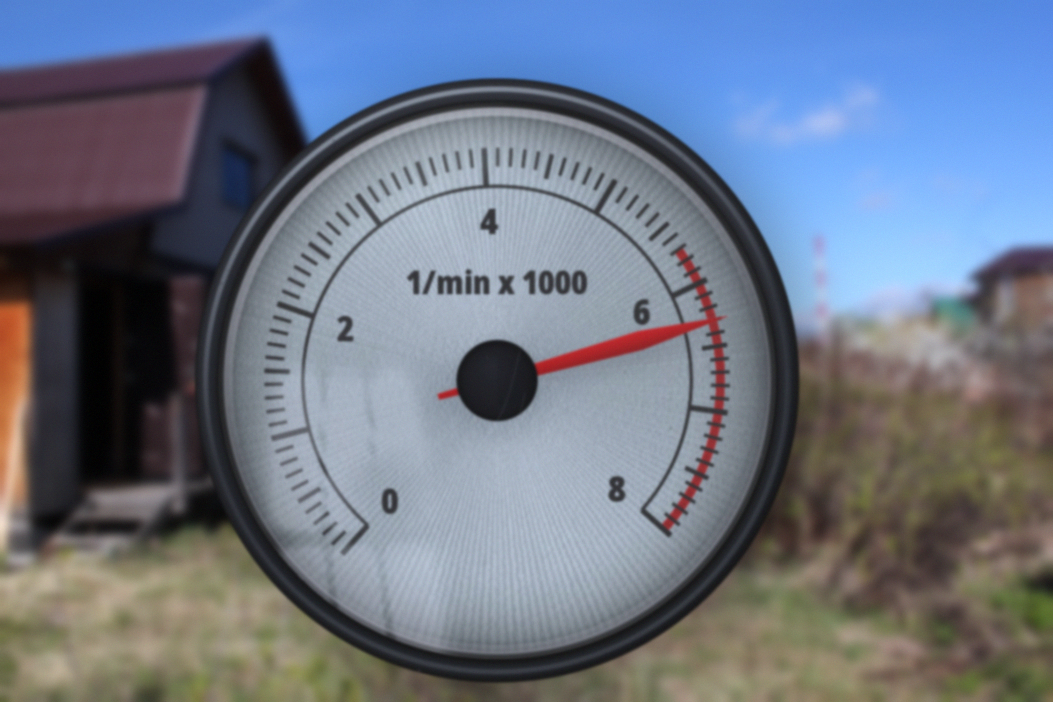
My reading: 6300,rpm
